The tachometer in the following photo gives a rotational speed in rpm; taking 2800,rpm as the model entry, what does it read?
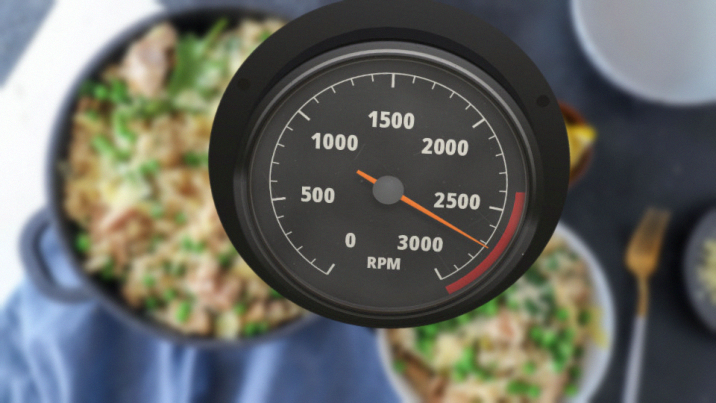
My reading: 2700,rpm
